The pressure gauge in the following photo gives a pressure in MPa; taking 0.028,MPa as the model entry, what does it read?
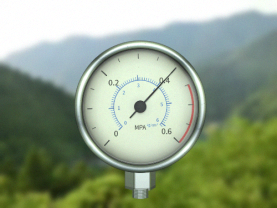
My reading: 0.4,MPa
